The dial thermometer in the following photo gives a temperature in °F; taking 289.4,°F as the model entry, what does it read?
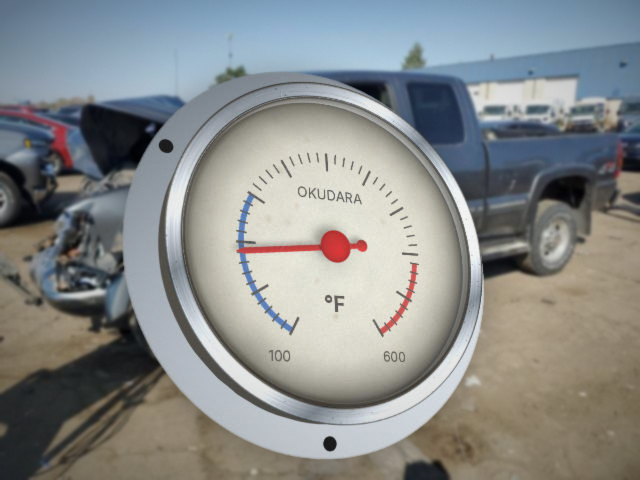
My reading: 190,°F
